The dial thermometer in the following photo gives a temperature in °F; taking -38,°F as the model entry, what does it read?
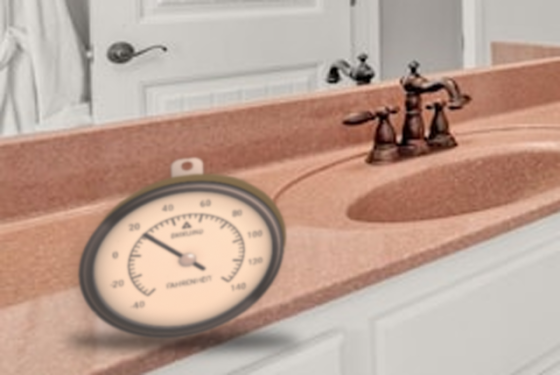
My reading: 20,°F
